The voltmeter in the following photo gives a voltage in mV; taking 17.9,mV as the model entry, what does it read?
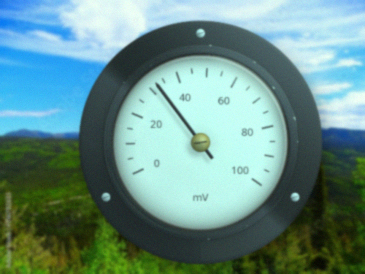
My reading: 32.5,mV
